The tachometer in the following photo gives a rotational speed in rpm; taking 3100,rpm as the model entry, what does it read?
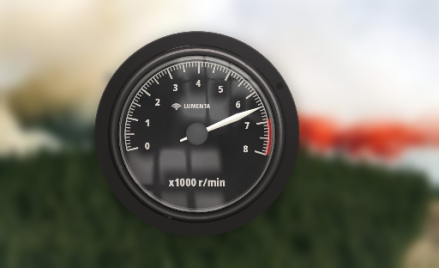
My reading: 6500,rpm
